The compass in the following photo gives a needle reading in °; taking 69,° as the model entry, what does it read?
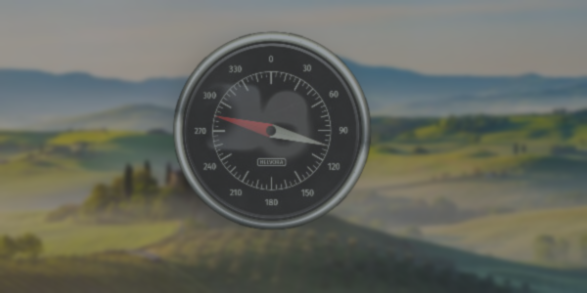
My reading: 285,°
